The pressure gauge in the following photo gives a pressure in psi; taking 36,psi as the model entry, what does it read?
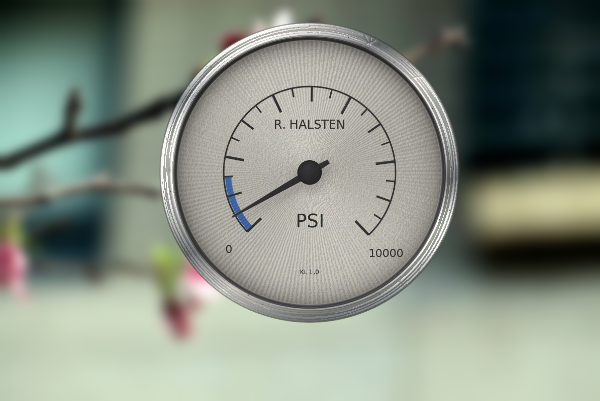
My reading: 500,psi
